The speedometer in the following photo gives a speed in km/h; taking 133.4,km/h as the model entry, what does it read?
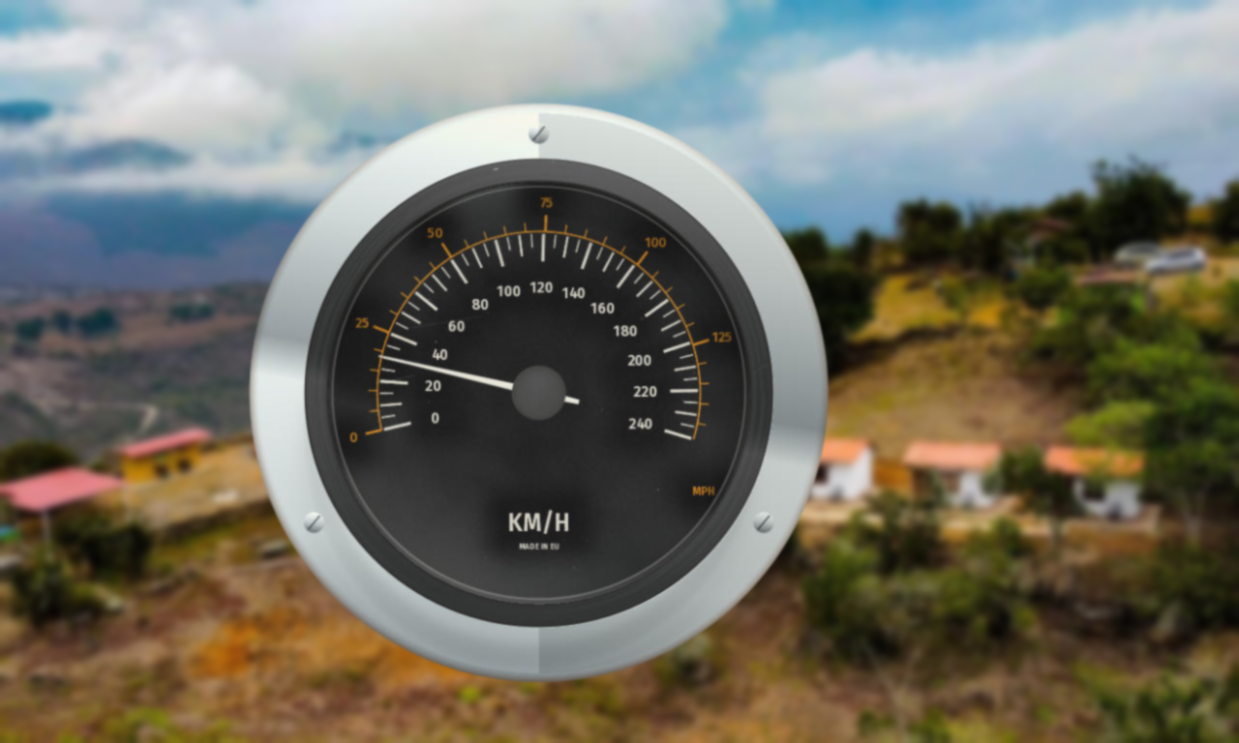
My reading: 30,km/h
